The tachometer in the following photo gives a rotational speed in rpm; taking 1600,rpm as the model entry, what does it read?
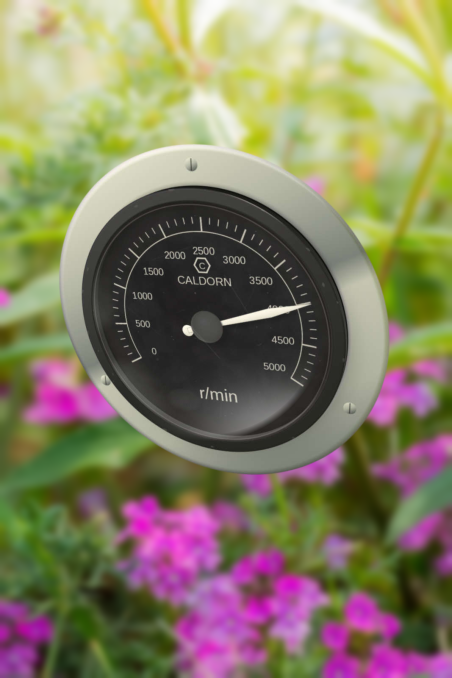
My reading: 4000,rpm
